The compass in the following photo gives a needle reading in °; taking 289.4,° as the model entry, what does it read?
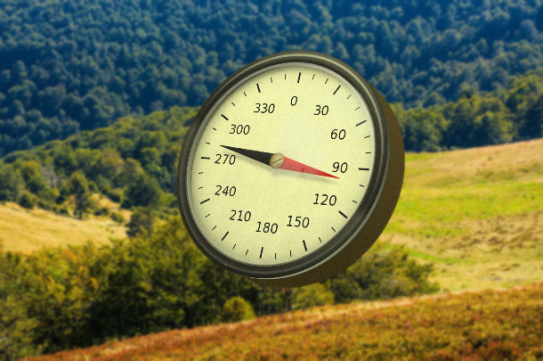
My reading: 100,°
